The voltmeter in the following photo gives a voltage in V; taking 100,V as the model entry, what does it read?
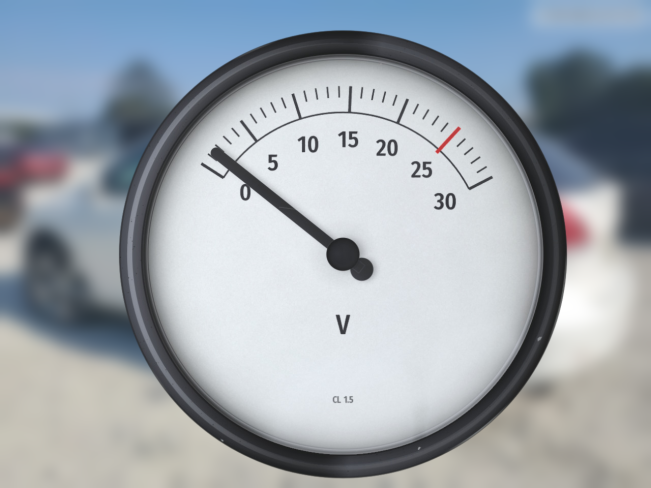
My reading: 1.5,V
